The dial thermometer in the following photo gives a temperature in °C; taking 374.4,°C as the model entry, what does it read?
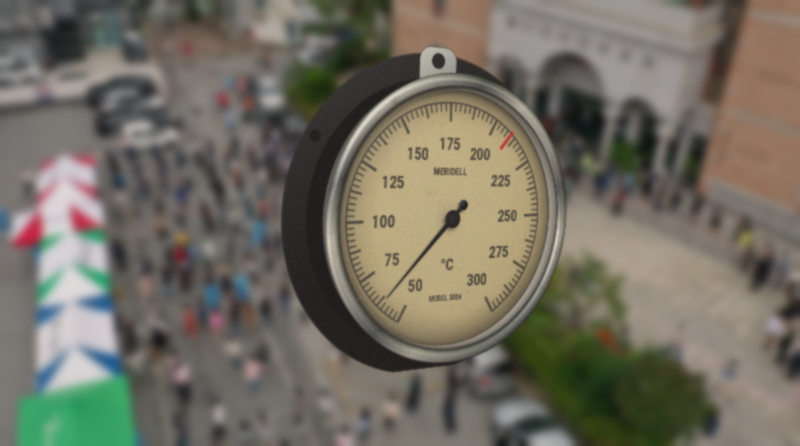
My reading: 62.5,°C
